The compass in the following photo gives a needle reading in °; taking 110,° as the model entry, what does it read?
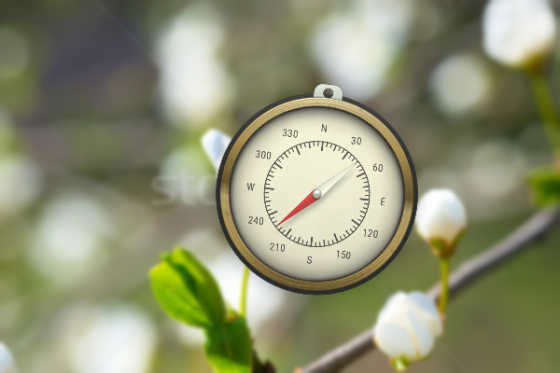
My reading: 225,°
